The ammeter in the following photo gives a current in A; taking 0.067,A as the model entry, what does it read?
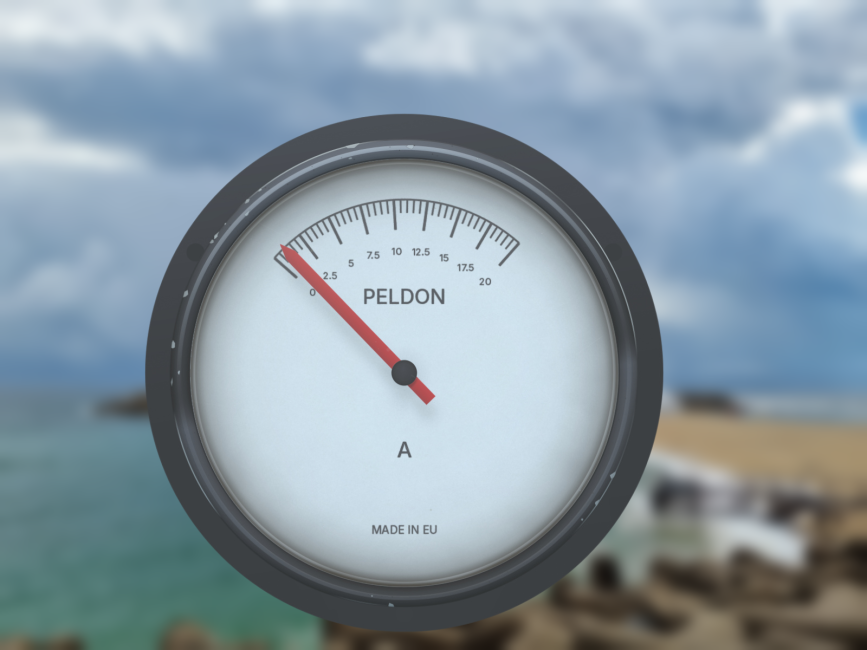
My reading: 1,A
